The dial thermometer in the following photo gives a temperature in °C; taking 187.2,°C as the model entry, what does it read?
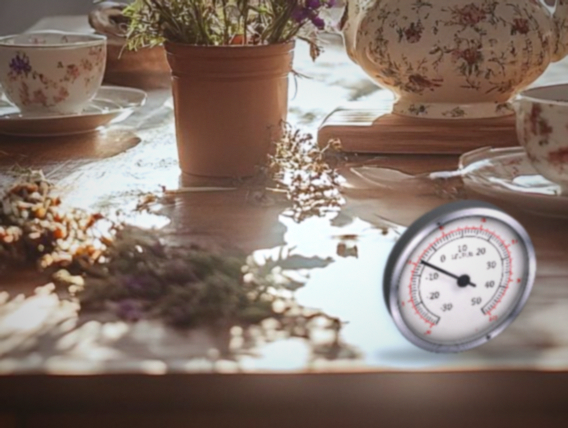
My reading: -5,°C
